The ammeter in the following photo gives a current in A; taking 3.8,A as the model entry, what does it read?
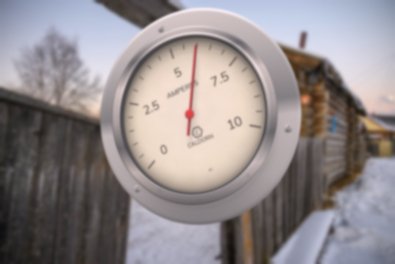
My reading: 6,A
